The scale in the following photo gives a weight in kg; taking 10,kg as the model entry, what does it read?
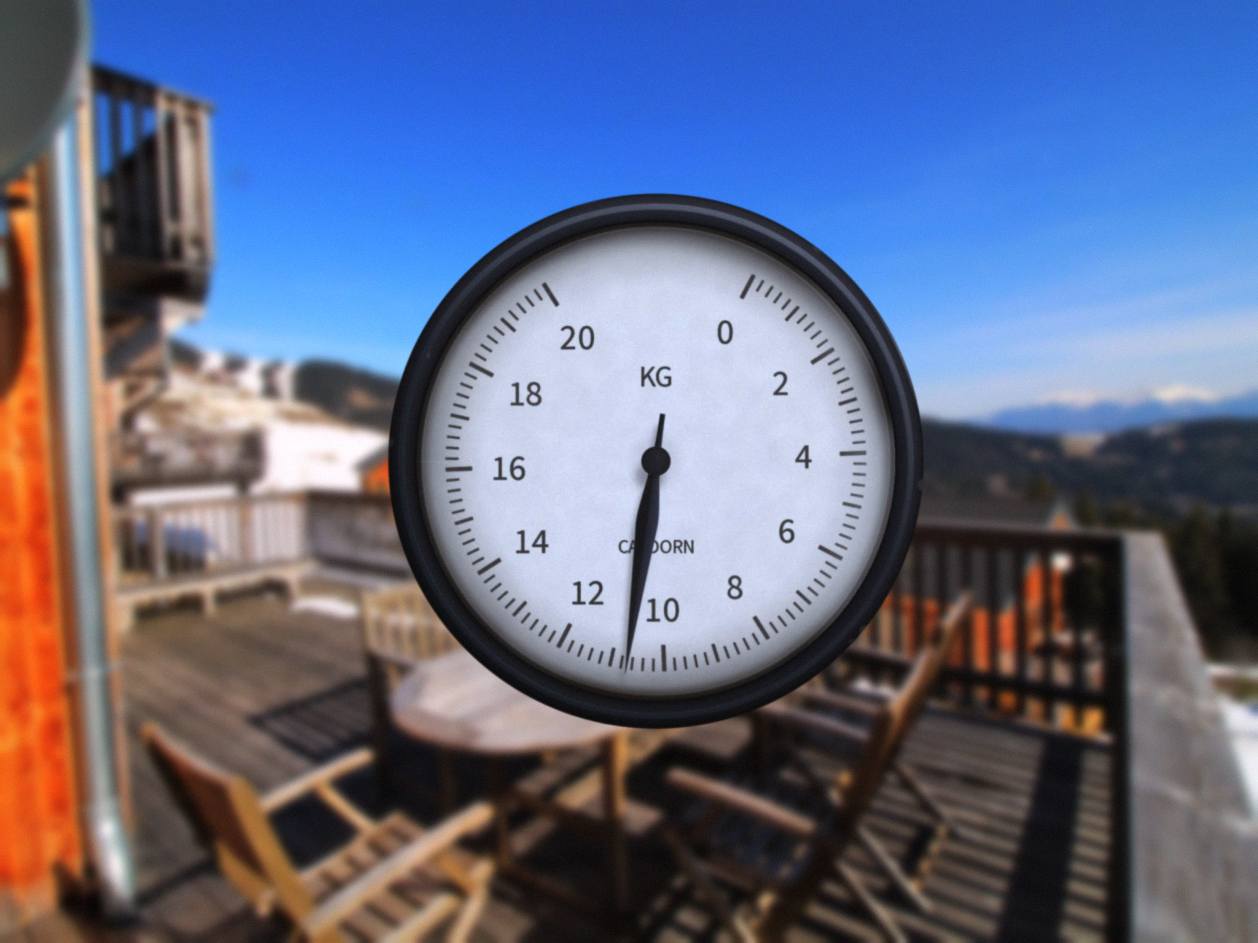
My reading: 10.7,kg
